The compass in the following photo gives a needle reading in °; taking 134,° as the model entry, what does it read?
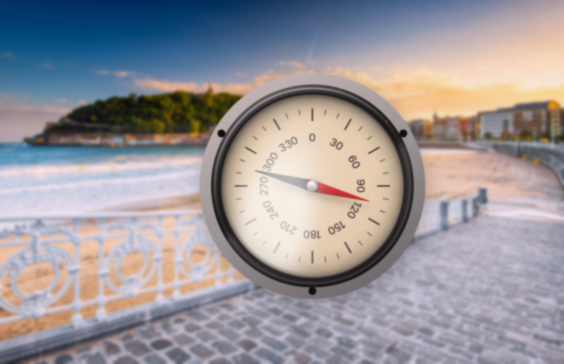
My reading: 105,°
